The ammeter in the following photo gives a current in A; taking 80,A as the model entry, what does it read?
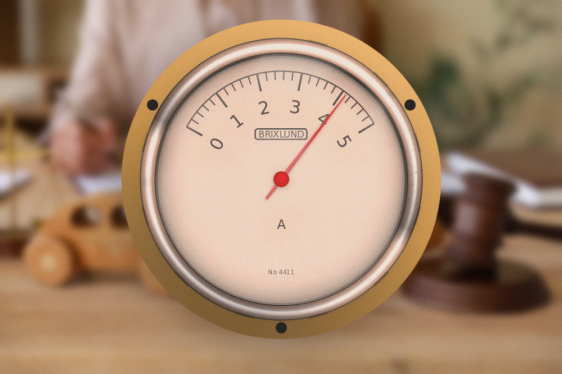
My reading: 4.1,A
